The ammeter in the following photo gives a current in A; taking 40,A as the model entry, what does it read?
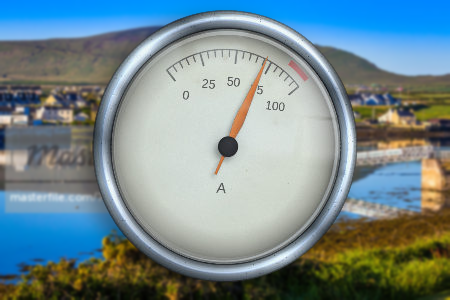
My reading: 70,A
